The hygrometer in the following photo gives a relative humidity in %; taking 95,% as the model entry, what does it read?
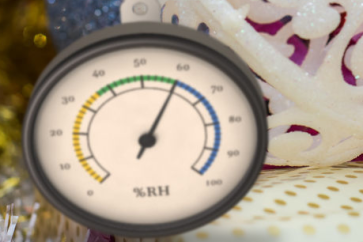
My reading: 60,%
